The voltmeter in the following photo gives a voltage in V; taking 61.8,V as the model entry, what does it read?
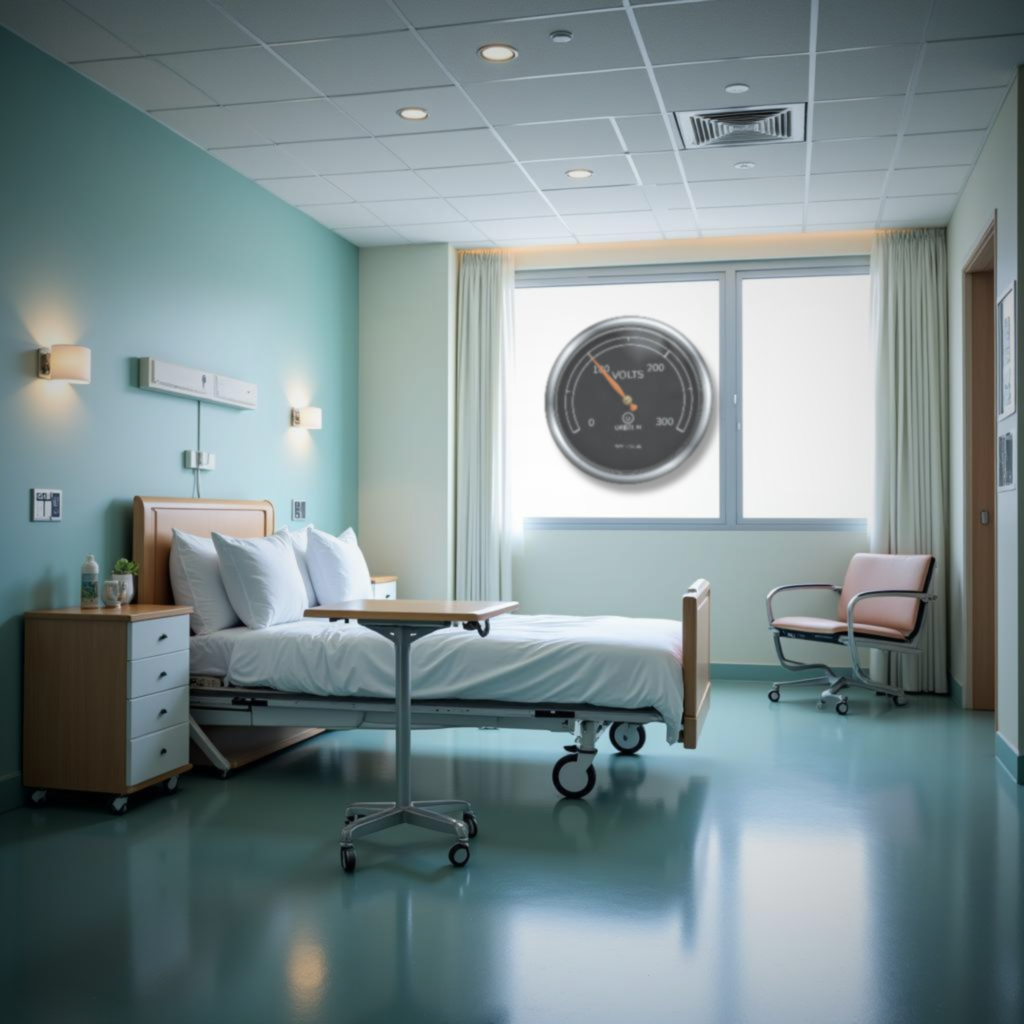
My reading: 100,V
